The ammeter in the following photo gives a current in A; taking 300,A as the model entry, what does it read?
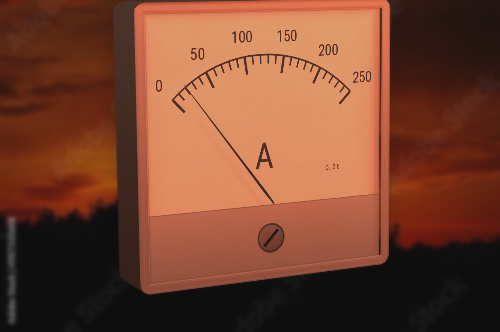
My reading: 20,A
